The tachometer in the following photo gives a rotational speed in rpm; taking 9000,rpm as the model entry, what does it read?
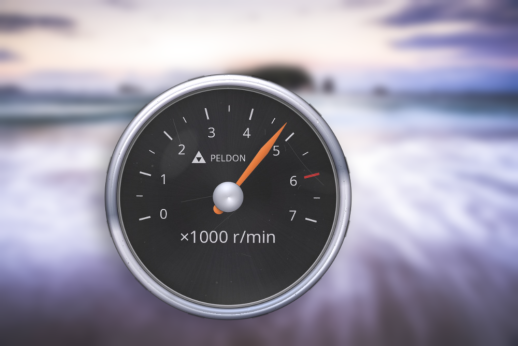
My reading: 4750,rpm
